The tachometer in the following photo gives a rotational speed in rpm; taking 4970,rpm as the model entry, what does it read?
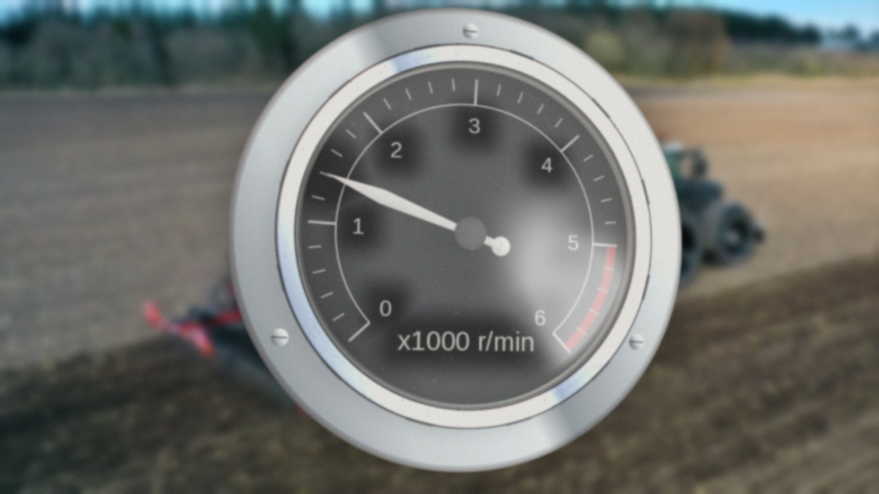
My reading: 1400,rpm
